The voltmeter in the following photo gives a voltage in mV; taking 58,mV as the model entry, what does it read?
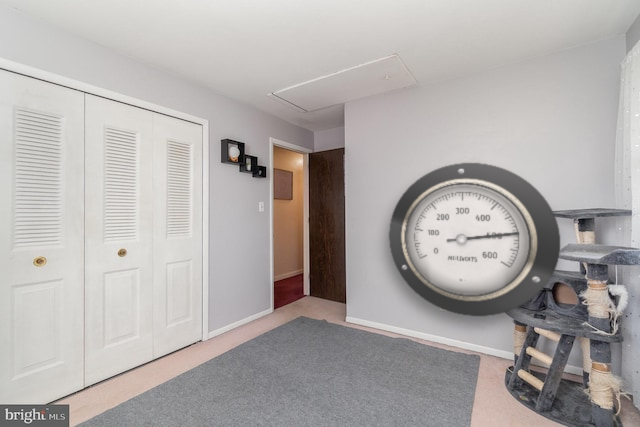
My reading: 500,mV
